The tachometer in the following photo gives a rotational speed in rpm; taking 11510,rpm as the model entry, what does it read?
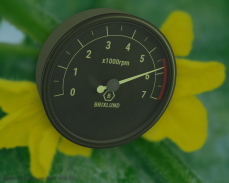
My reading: 5750,rpm
